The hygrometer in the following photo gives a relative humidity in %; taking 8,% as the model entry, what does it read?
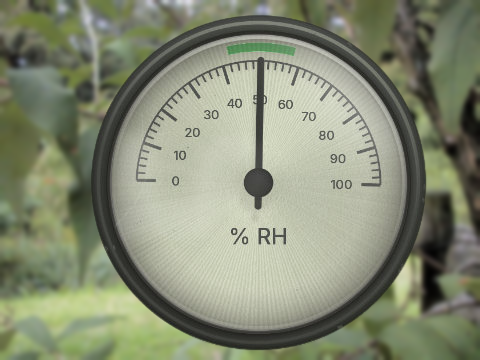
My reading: 50,%
